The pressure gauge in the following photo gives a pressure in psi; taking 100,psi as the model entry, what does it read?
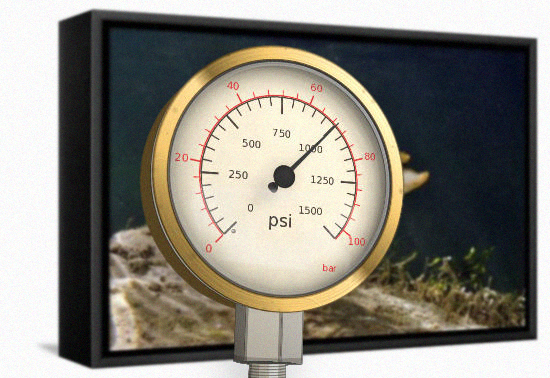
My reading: 1000,psi
